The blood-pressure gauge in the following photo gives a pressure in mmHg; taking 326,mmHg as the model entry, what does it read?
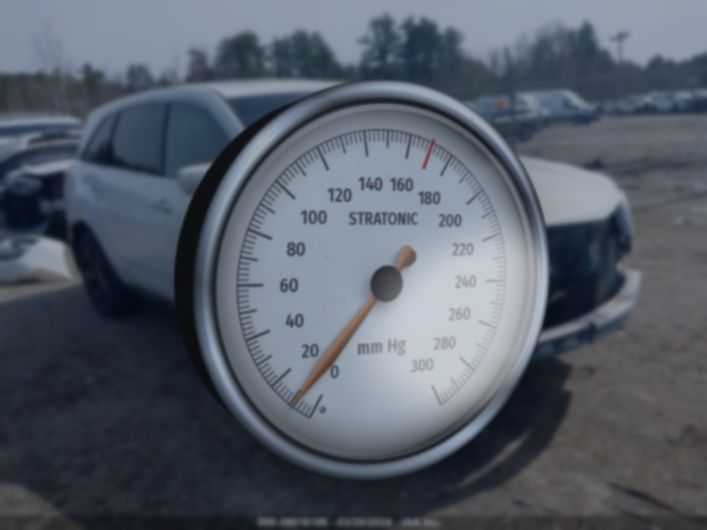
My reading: 10,mmHg
